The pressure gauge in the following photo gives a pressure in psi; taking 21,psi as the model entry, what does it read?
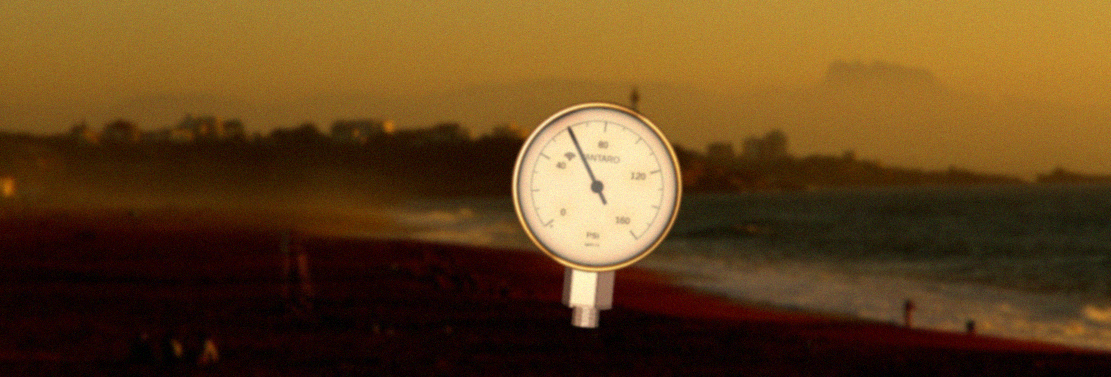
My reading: 60,psi
